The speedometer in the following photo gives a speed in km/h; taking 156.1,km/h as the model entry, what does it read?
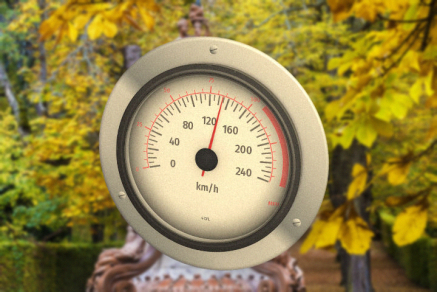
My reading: 135,km/h
